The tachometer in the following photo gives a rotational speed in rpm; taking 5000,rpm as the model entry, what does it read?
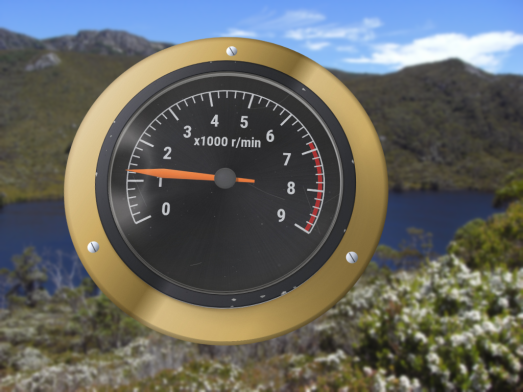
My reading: 1200,rpm
